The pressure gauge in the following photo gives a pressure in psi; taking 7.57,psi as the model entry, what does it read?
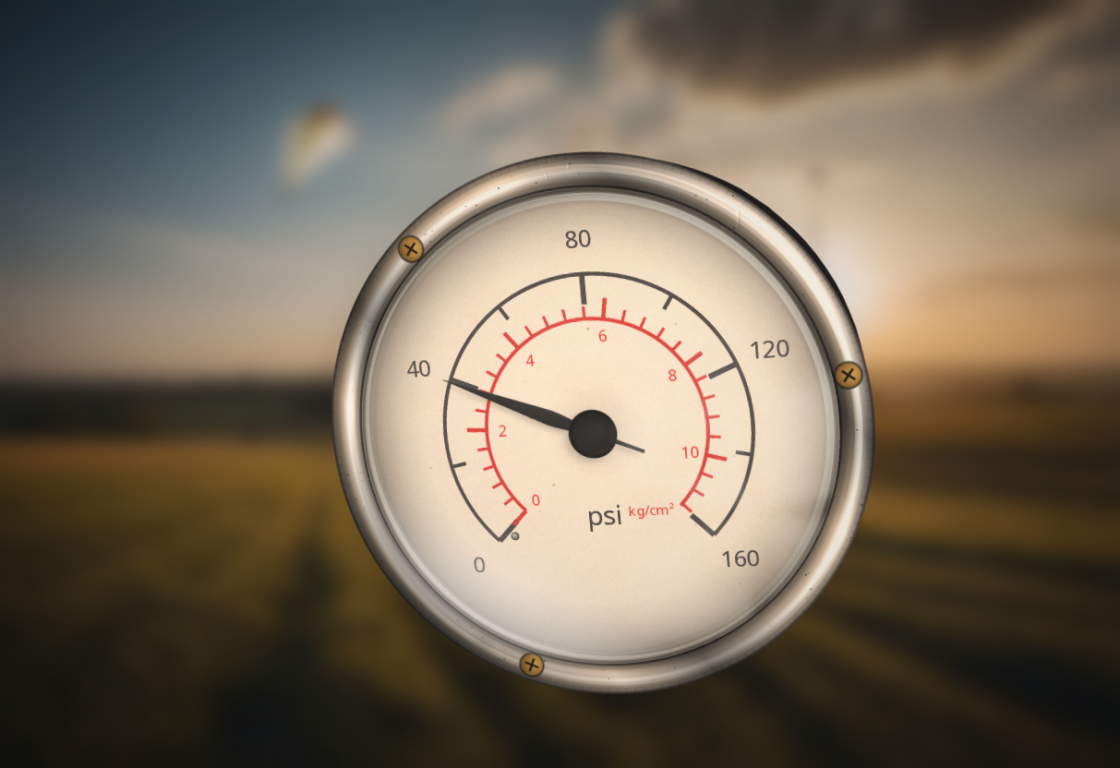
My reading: 40,psi
